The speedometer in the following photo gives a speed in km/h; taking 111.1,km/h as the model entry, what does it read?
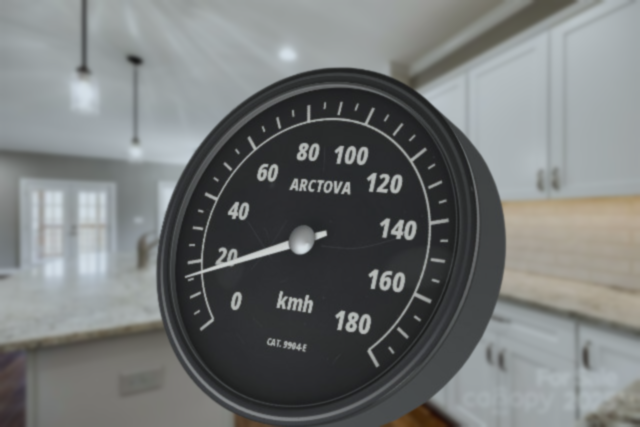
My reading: 15,km/h
